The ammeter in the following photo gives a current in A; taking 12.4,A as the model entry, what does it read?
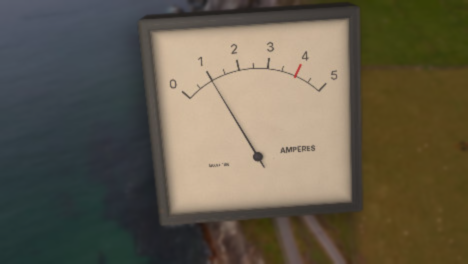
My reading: 1,A
